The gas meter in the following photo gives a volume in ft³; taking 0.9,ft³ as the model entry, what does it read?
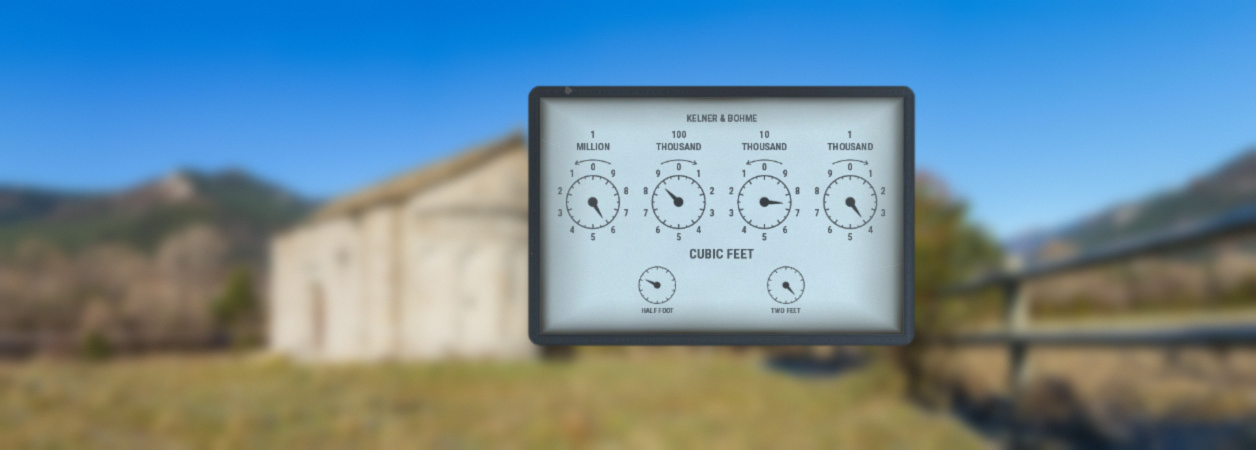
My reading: 587400,ft³
